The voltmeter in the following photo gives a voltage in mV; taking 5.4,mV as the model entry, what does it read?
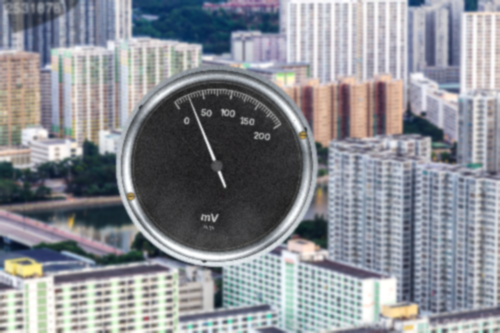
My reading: 25,mV
